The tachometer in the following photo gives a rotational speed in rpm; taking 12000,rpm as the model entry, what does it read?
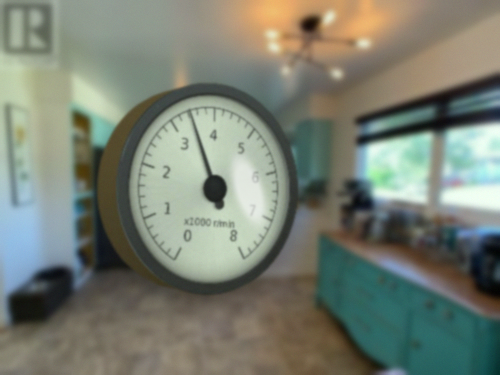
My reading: 3400,rpm
